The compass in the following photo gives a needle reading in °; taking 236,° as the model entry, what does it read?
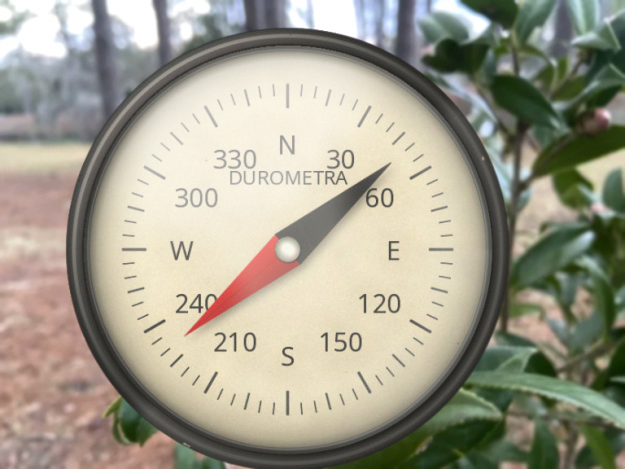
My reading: 230,°
